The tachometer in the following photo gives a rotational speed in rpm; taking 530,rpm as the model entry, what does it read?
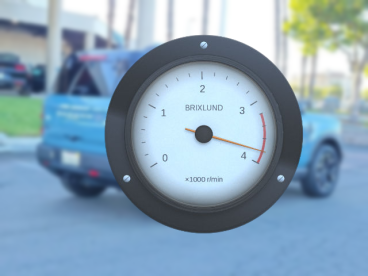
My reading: 3800,rpm
